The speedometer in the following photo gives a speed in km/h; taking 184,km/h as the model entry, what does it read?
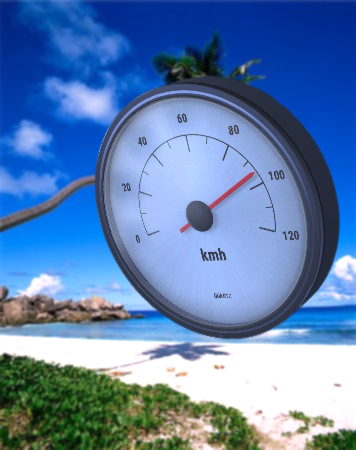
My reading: 95,km/h
